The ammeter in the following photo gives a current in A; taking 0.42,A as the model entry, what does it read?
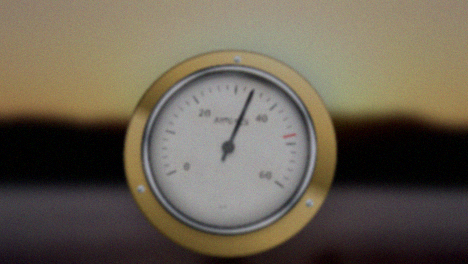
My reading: 34,A
